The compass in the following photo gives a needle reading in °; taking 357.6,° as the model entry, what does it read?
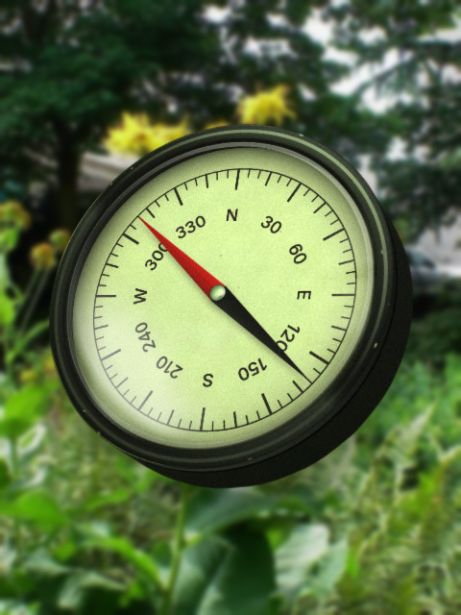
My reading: 310,°
